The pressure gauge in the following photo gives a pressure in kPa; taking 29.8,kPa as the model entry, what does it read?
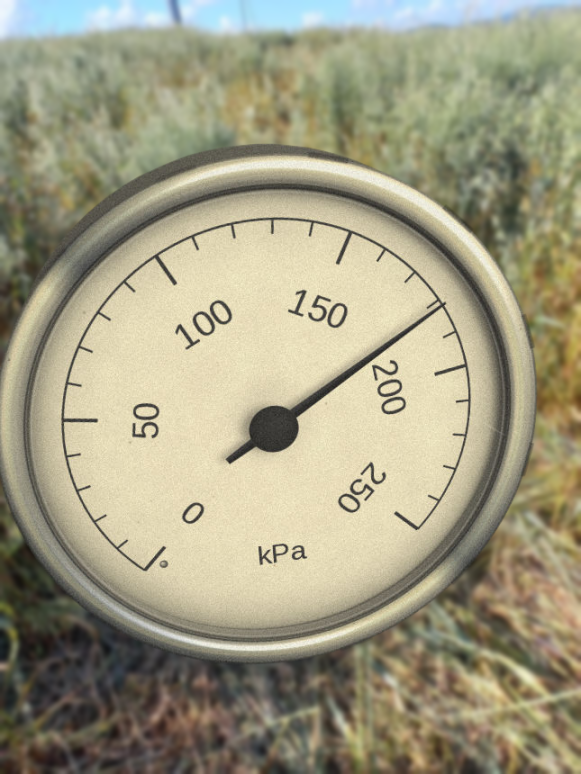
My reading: 180,kPa
